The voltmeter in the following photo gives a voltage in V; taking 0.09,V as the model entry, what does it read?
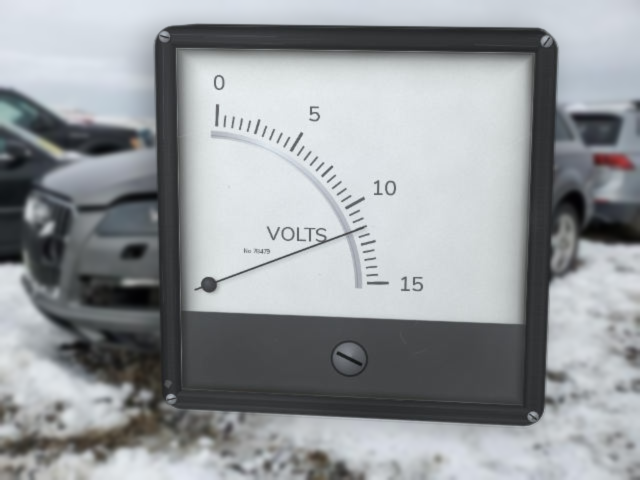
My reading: 11.5,V
